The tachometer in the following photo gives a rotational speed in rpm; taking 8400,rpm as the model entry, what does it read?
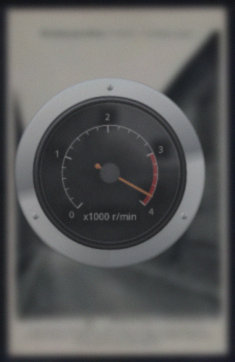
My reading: 3800,rpm
